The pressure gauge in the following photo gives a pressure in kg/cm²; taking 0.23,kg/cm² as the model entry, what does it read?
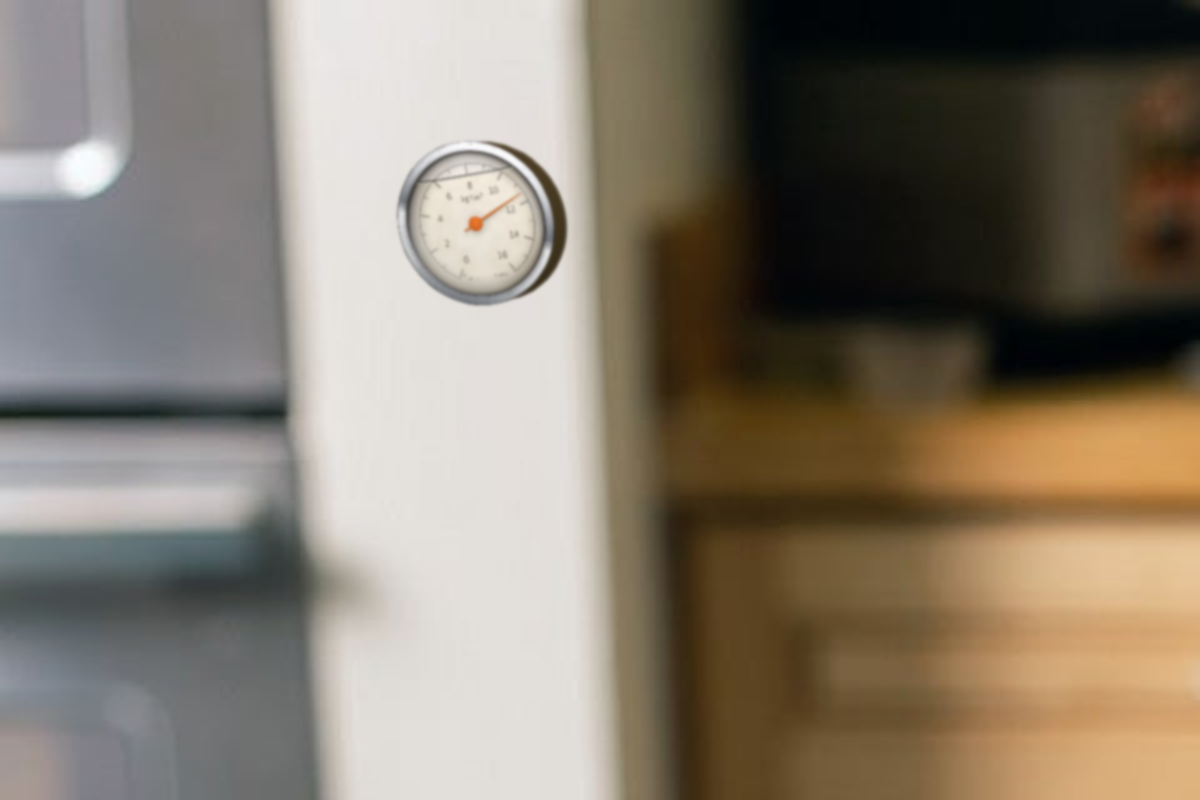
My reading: 11.5,kg/cm²
